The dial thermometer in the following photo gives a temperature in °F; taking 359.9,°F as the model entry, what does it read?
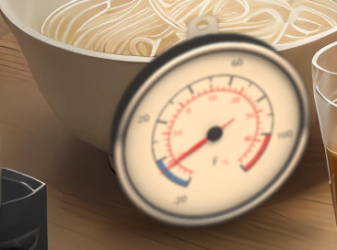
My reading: -5,°F
